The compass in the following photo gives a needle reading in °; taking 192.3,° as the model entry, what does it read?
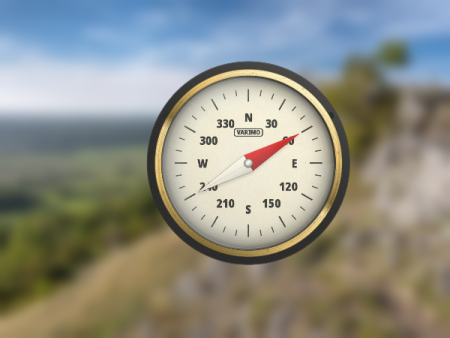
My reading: 60,°
